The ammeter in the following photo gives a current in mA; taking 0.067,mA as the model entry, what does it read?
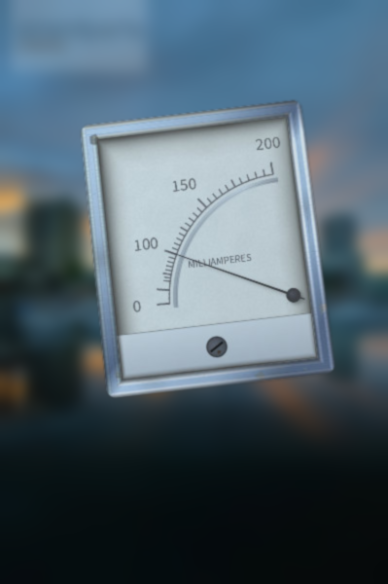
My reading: 100,mA
